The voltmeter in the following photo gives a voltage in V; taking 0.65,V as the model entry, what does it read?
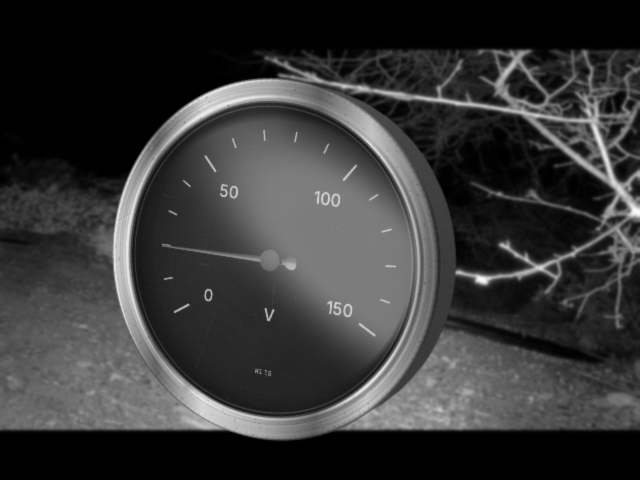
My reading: 20,V
